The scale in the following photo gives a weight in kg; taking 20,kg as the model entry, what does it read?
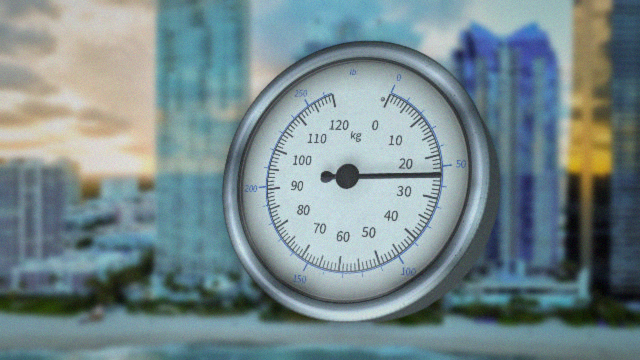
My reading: 25,kg
